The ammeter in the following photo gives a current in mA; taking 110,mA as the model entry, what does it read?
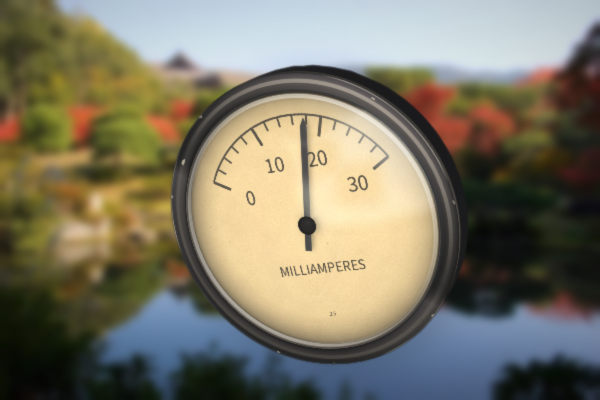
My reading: 18,mA
